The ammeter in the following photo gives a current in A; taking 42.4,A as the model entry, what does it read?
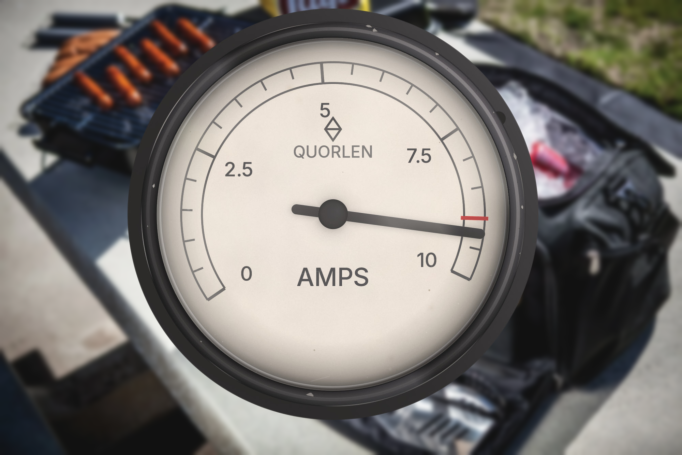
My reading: 9.25,A
